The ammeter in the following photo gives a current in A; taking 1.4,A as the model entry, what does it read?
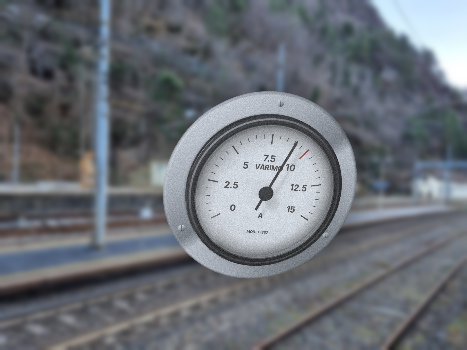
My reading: 9,A
